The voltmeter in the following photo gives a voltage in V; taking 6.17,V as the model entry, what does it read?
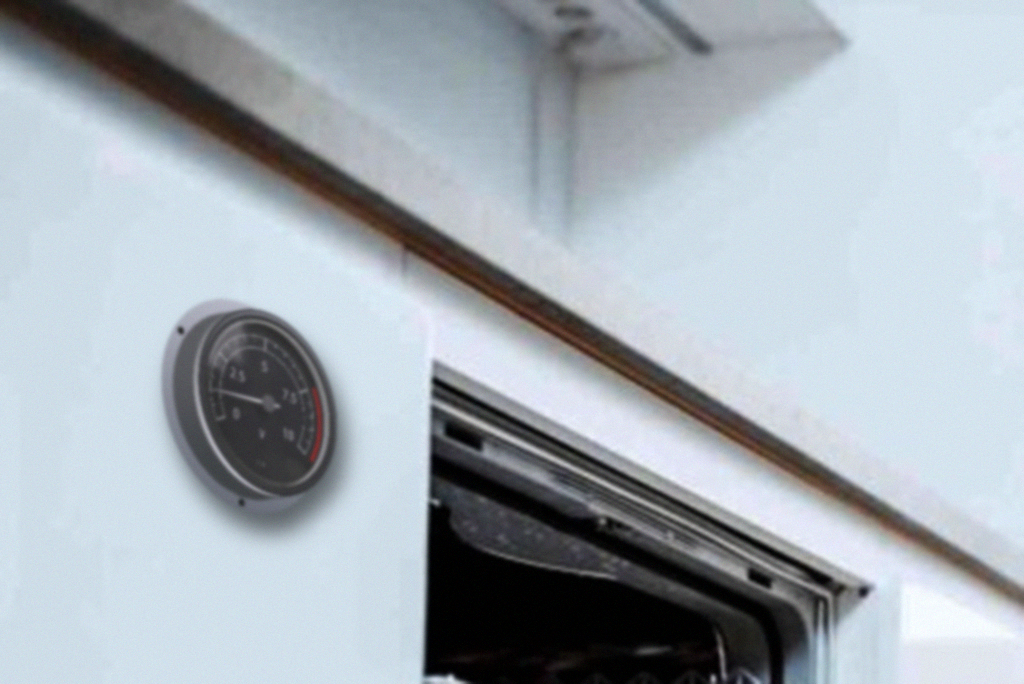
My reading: 1,V
